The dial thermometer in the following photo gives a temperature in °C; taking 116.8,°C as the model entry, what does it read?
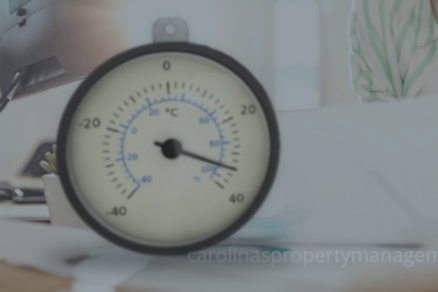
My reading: 34,°C
